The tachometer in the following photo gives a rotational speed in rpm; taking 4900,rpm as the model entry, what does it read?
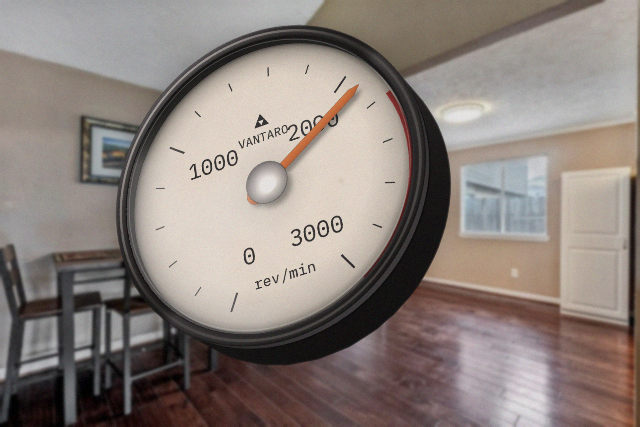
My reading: 2100,rpm
